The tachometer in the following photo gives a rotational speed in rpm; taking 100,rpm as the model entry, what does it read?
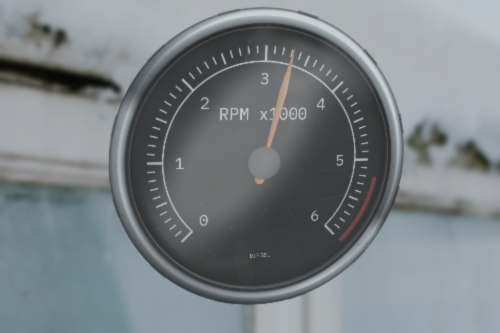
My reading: 3300,rpm
